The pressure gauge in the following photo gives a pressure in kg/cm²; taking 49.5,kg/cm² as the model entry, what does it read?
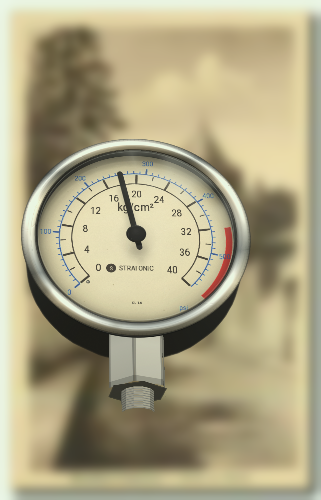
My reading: 18,kg/cm²
